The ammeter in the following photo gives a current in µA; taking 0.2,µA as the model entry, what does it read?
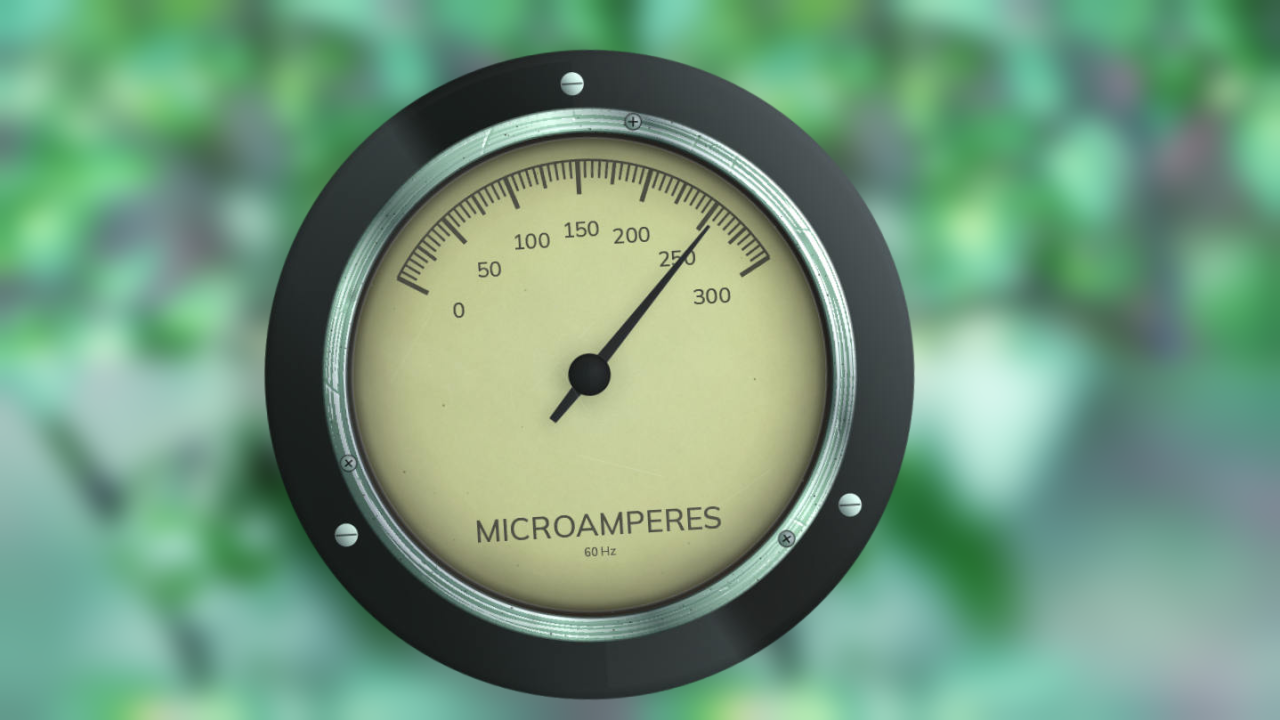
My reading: 255,µA
